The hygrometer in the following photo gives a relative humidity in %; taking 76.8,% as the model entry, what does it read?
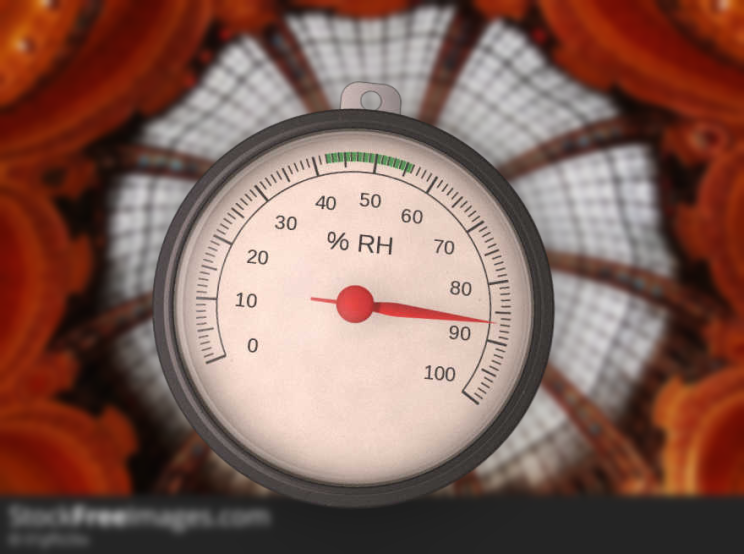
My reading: 87,%
